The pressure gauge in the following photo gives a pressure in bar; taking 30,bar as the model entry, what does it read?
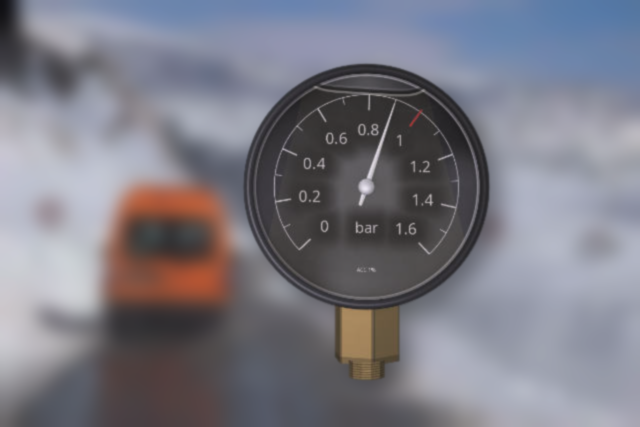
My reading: 0.9,bar
